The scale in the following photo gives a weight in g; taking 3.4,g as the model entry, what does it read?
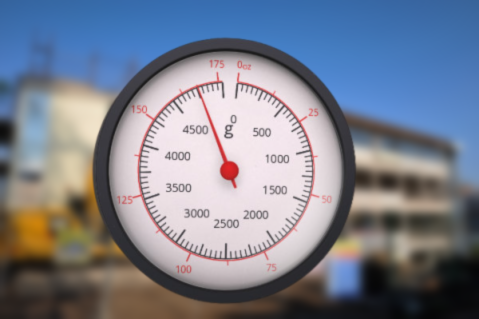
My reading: 4750,g
